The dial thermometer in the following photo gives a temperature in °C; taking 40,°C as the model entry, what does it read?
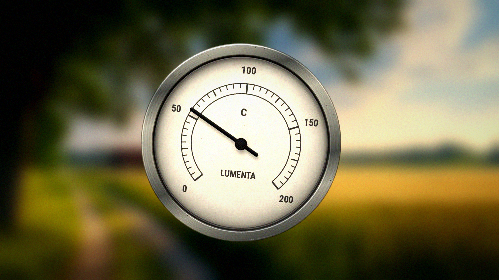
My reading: 55,°C
